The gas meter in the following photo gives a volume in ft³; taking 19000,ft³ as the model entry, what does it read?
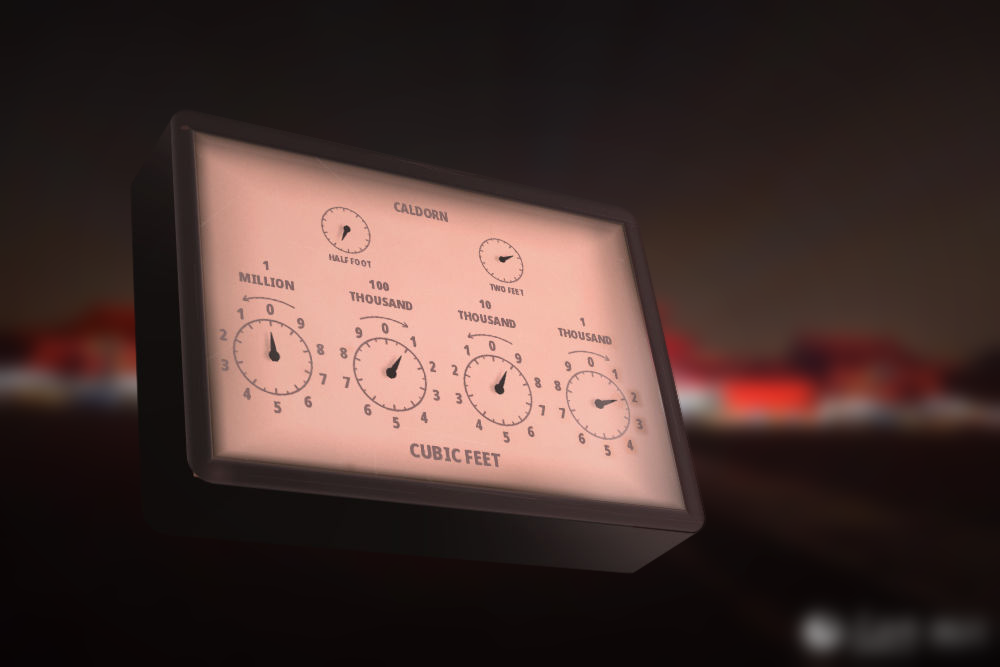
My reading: 9200,ft³
